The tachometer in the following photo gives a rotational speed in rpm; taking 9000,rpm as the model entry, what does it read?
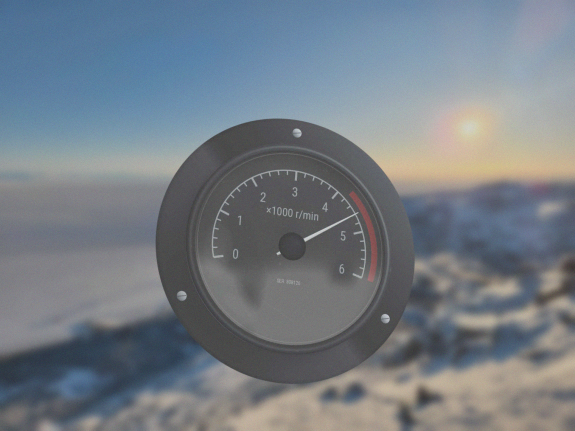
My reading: 4600,rpm
